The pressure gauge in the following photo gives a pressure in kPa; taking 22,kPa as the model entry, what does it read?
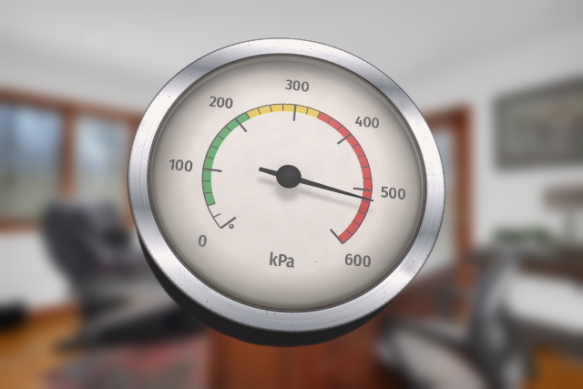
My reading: 520,kPa
